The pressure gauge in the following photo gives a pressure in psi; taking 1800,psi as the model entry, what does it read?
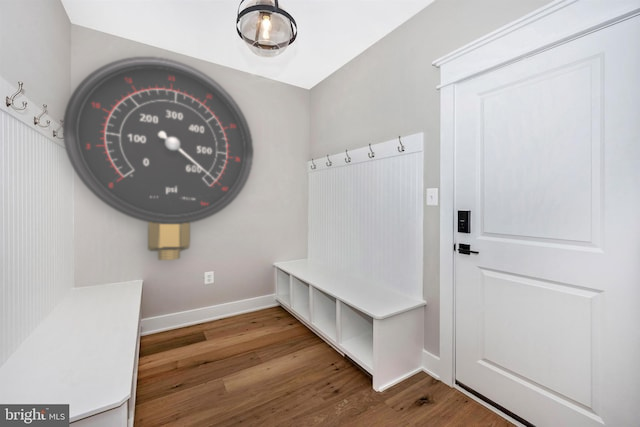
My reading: 580,psi
